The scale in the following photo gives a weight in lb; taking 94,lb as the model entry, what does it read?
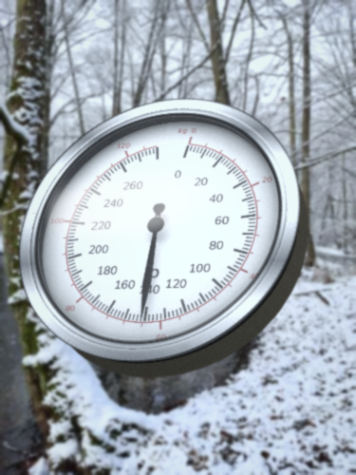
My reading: 140,lb
